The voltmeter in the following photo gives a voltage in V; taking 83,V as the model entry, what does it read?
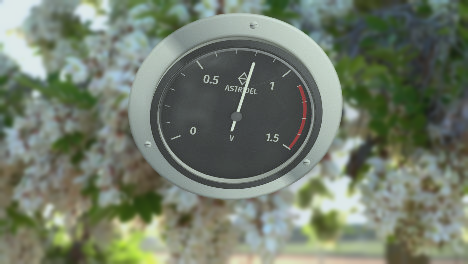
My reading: 0.8,V
